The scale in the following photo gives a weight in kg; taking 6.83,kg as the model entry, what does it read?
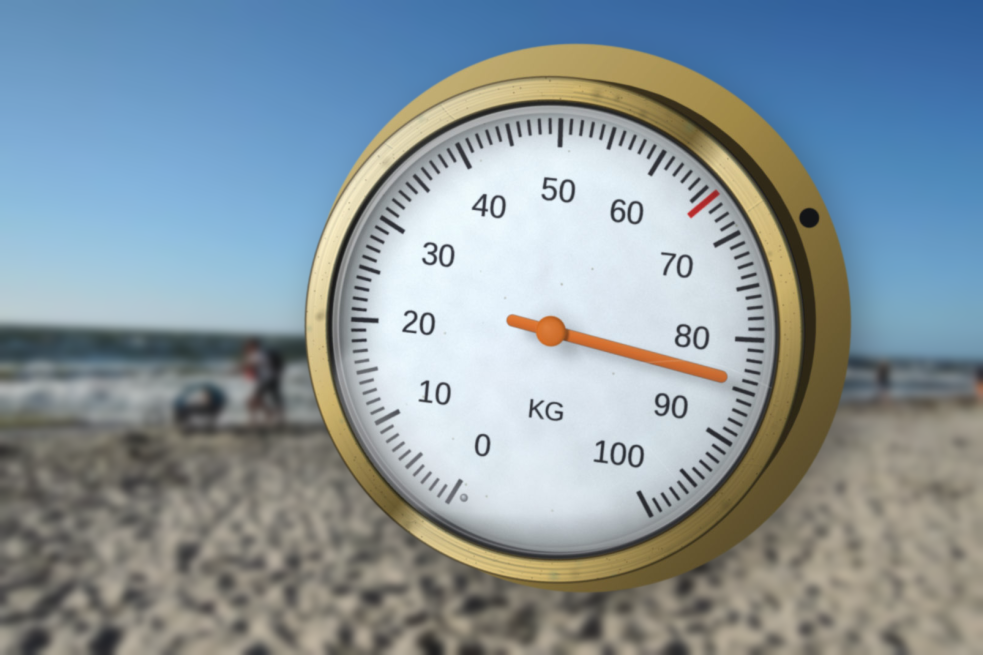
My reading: 84,kg
